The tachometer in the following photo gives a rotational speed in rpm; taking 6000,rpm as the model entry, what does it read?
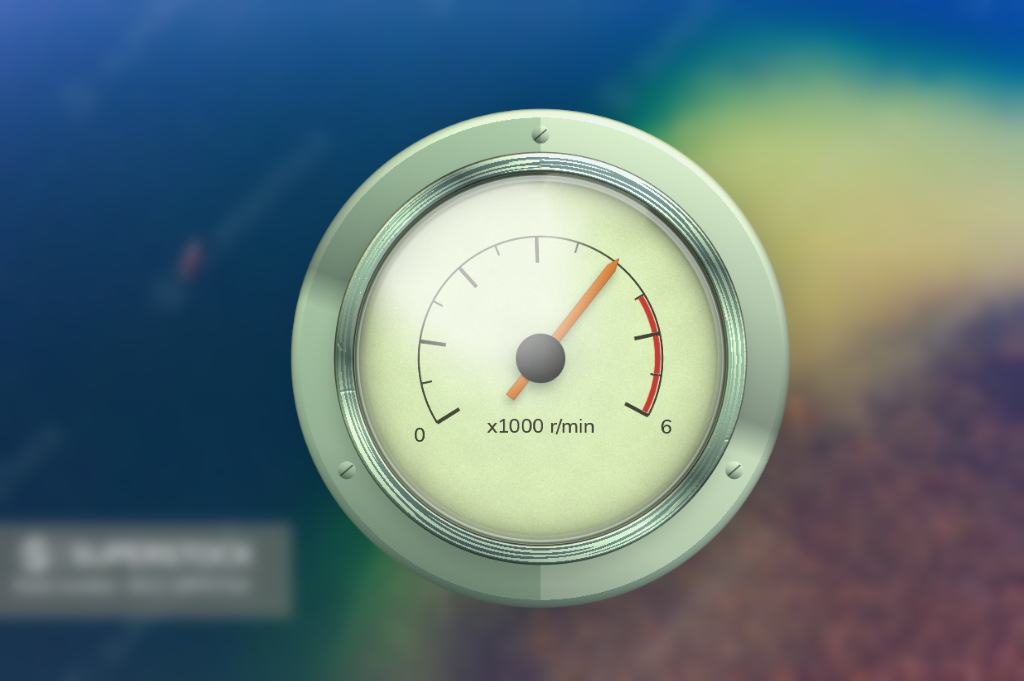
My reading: 4000,rpm
